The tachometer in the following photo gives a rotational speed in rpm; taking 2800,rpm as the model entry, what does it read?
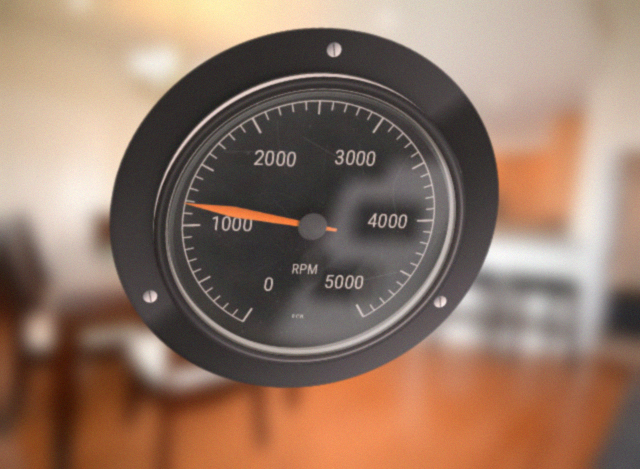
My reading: 1200,rpm
